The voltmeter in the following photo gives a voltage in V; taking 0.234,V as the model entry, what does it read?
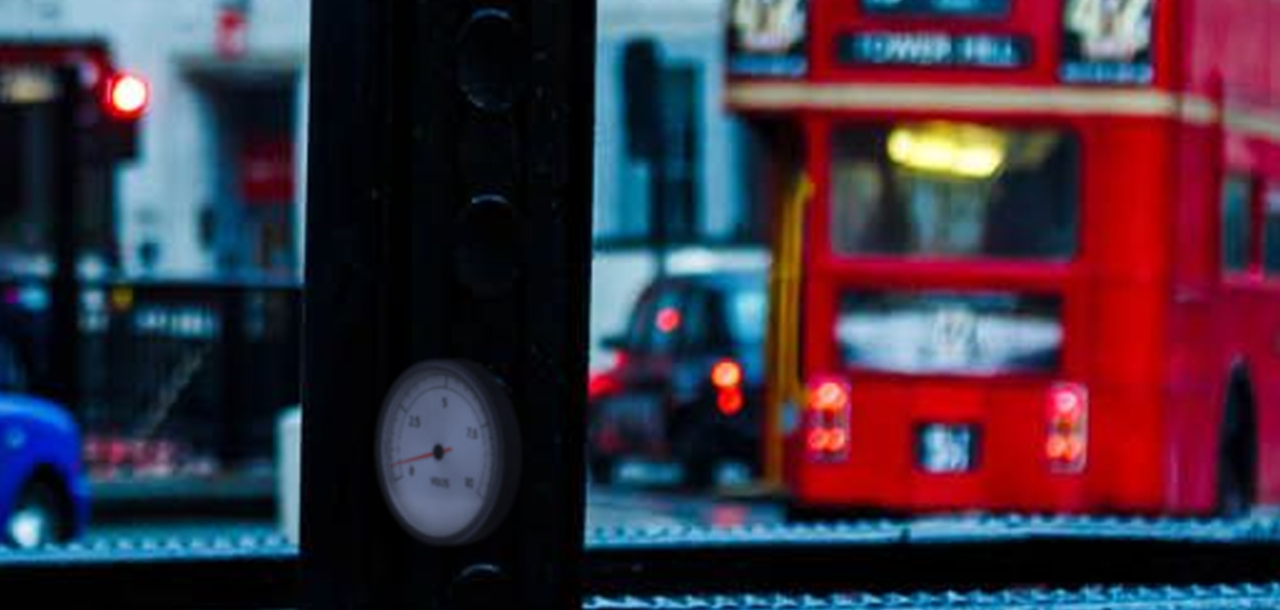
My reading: 0.5,V
